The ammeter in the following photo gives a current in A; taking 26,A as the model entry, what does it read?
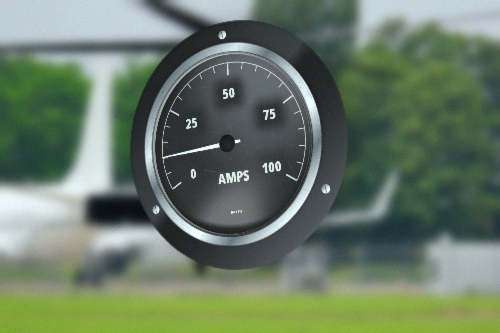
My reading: 10,A
